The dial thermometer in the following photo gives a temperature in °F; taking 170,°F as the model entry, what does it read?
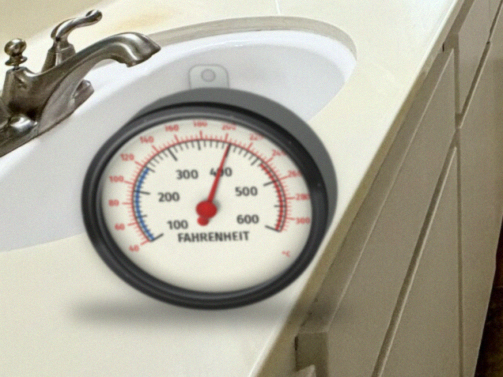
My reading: 400,°F
